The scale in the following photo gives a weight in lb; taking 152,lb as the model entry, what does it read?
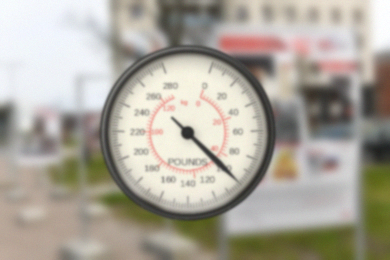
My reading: 100,lb
